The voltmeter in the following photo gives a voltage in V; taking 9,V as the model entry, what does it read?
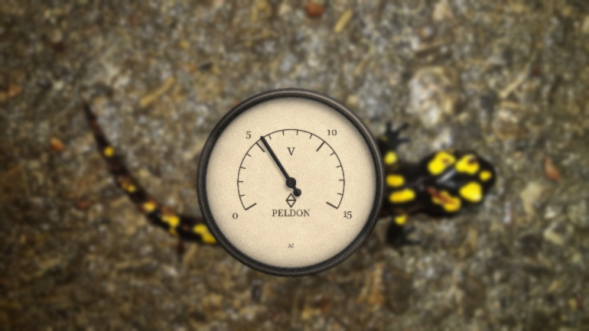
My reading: 5.5,V
